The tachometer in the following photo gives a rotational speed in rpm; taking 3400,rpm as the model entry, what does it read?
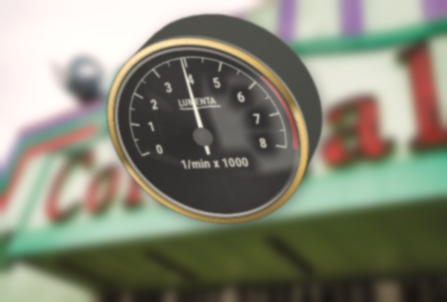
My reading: 4000,rpm
